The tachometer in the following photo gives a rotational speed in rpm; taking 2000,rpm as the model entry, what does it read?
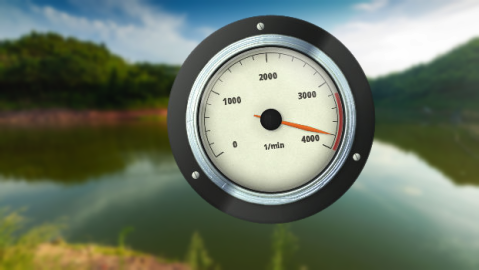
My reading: 3800,rpm
